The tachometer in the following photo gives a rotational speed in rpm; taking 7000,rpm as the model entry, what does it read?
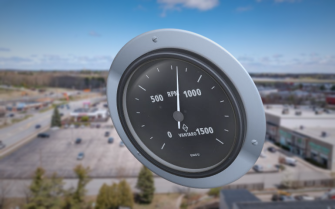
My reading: 850,rpm
